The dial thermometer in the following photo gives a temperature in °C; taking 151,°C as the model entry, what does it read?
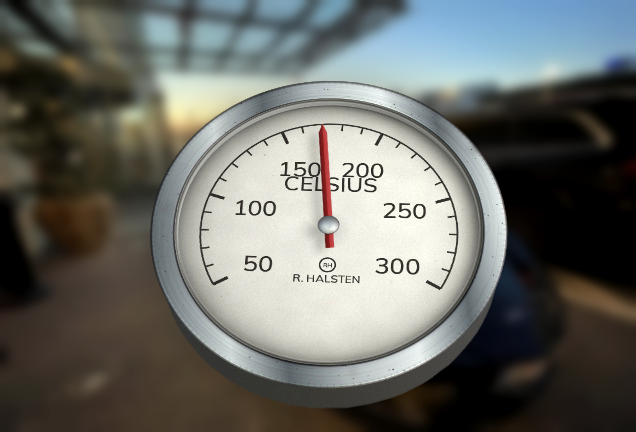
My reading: 170,°C
